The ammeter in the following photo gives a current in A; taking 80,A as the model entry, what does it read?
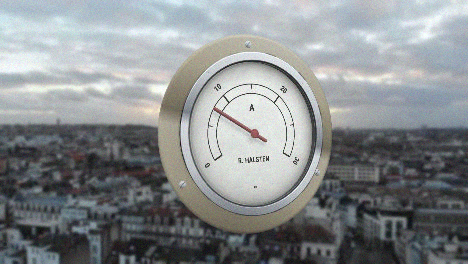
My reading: 7.5,A
